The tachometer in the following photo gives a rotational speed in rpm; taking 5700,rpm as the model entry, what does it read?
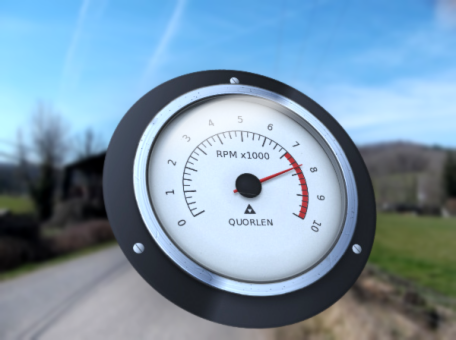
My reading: 7750,rpm
